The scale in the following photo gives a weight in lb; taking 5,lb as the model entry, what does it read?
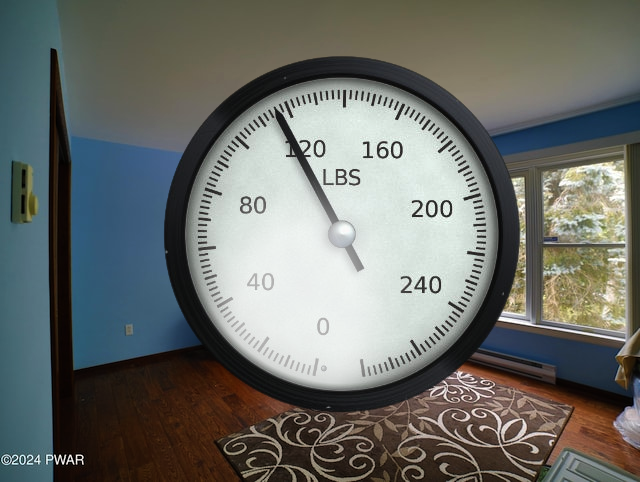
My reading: 116,lb
